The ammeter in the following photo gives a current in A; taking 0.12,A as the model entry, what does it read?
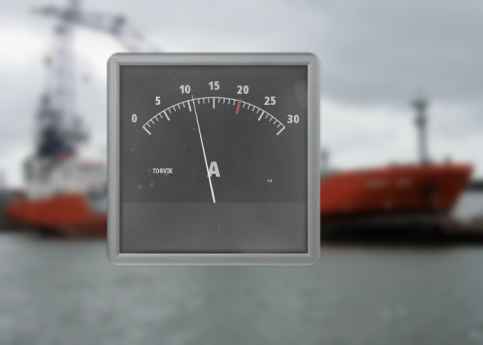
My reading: 11,A
